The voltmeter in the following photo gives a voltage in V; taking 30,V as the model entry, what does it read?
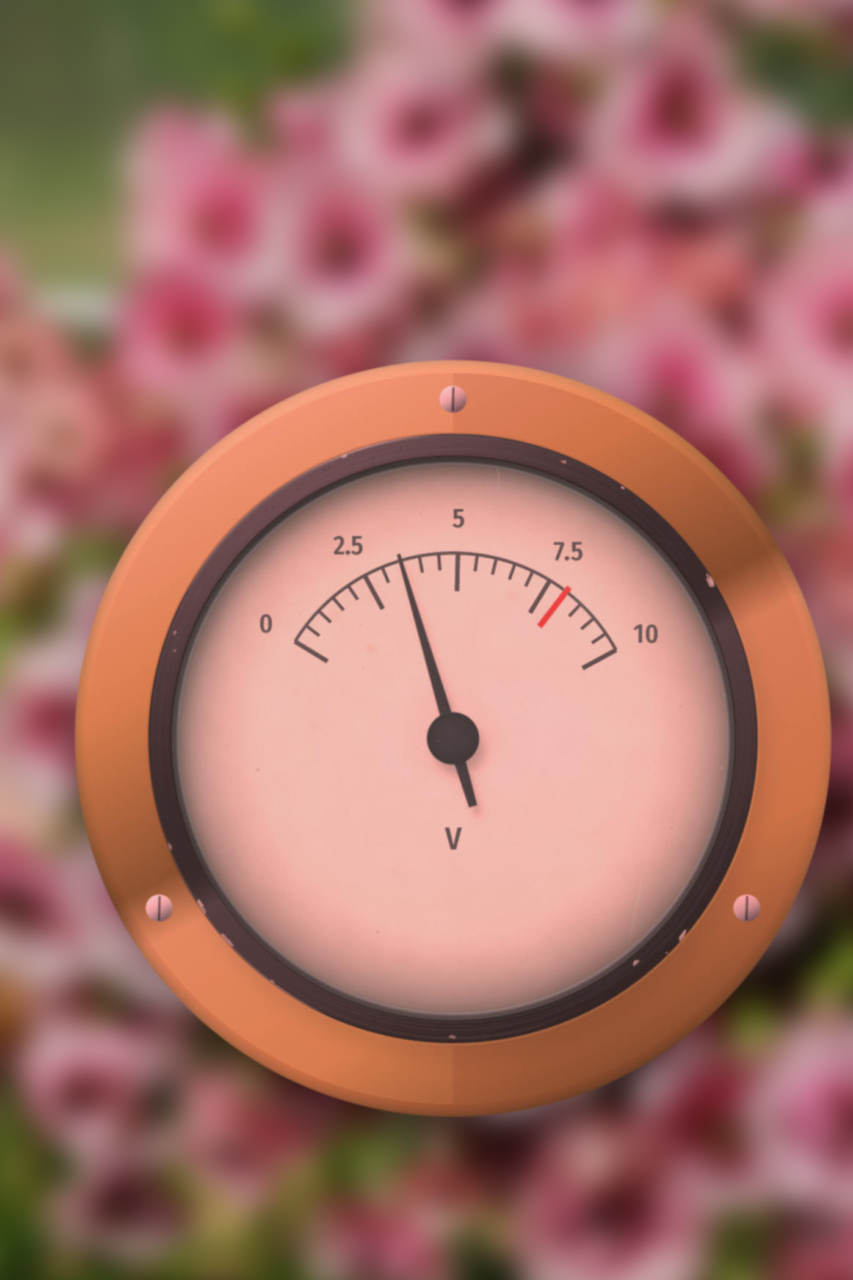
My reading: 3.5,V
